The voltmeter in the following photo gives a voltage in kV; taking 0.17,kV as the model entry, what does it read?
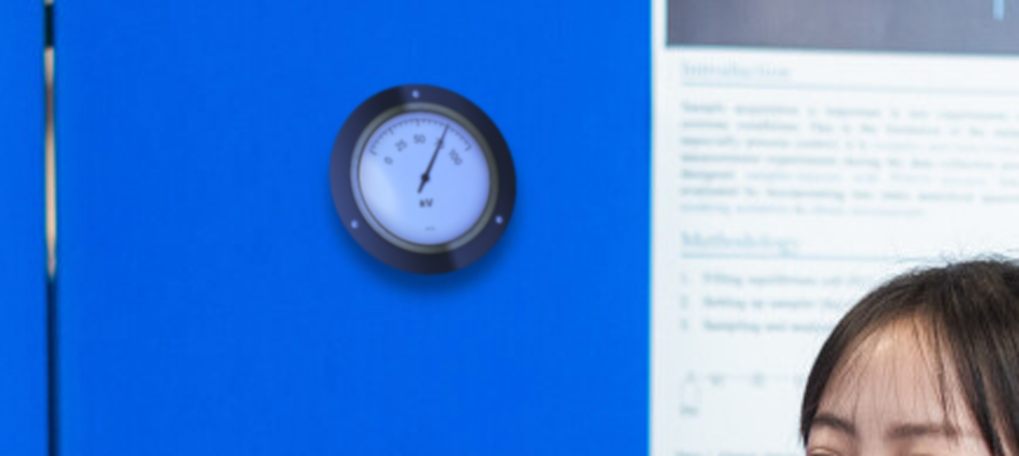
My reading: 75,kV
